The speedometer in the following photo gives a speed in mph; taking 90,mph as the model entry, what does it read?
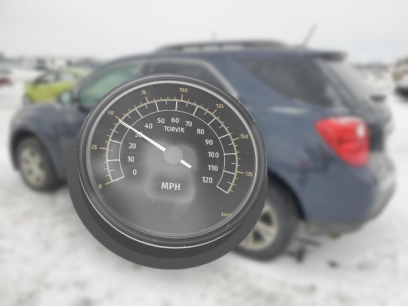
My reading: 30,mph
